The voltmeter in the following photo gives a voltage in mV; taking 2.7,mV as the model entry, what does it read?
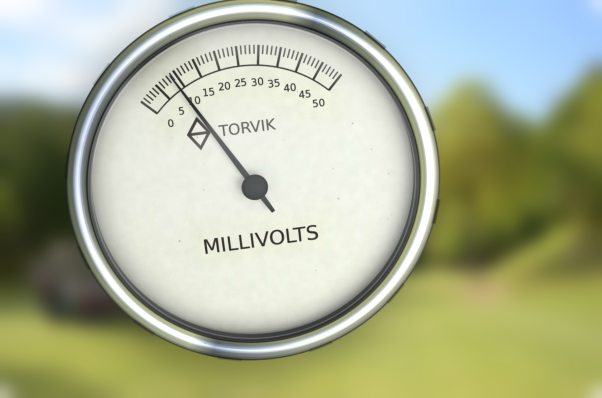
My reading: 9,mV
